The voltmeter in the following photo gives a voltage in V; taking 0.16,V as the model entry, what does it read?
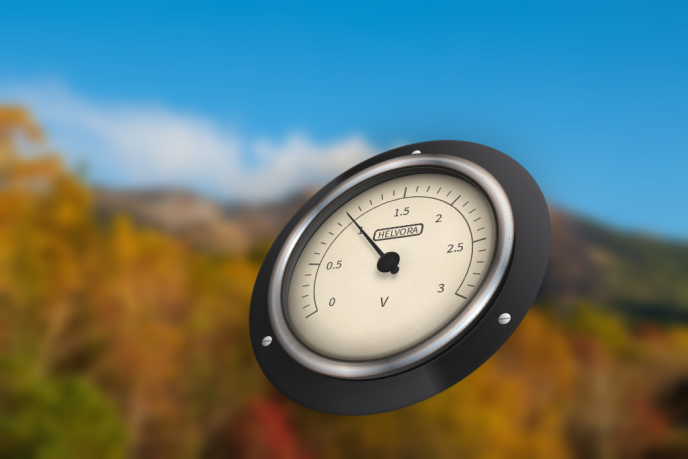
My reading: 1,V
